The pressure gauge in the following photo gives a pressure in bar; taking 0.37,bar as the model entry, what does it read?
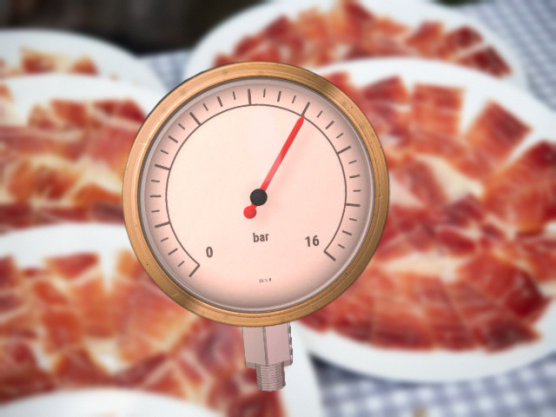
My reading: 10,bar
